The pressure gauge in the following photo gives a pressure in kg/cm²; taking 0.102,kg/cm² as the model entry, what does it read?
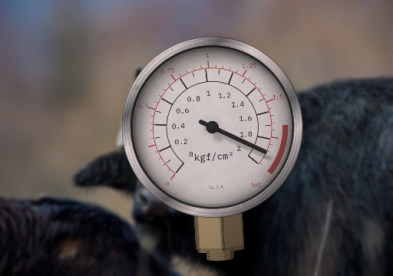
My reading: 1.9,kg/cm²
